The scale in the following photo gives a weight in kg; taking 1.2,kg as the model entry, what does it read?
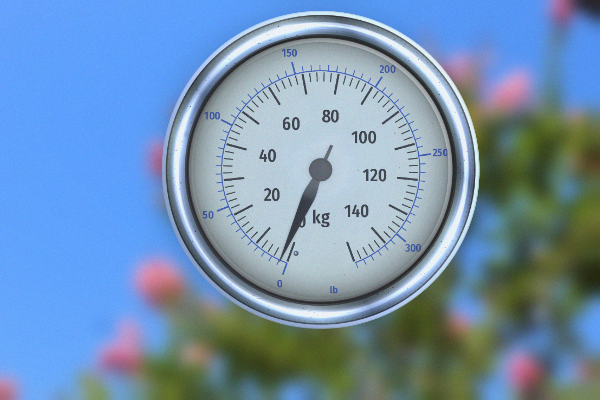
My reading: 2,kg
